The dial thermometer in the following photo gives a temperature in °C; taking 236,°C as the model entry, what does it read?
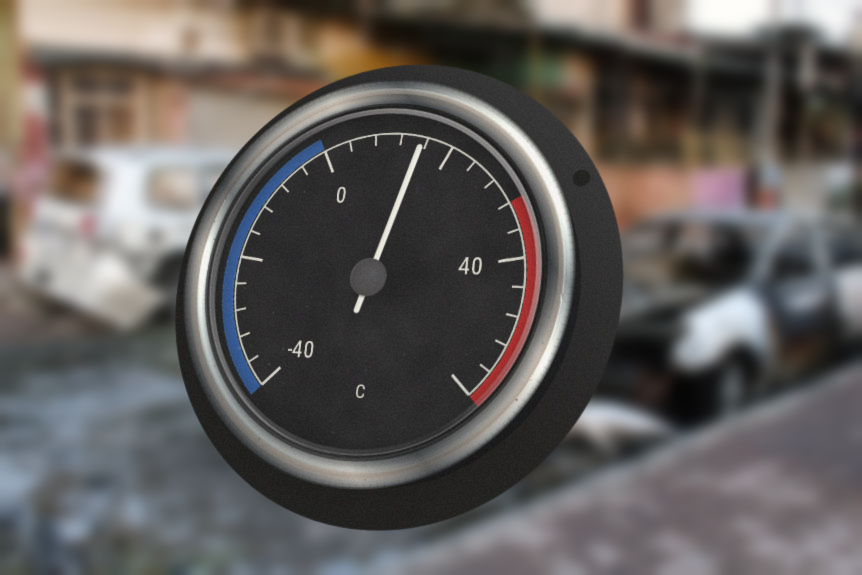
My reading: 16,°C
